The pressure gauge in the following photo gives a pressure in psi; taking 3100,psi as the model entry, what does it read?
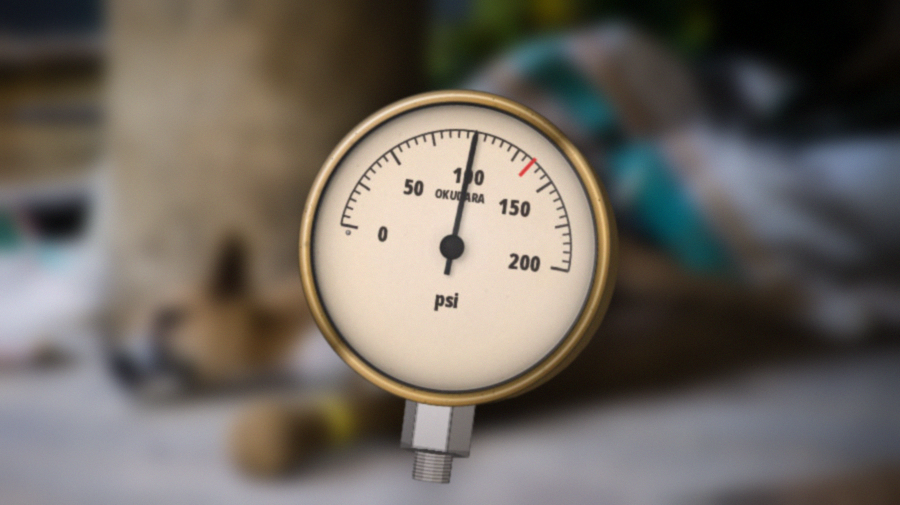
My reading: 100,psi
